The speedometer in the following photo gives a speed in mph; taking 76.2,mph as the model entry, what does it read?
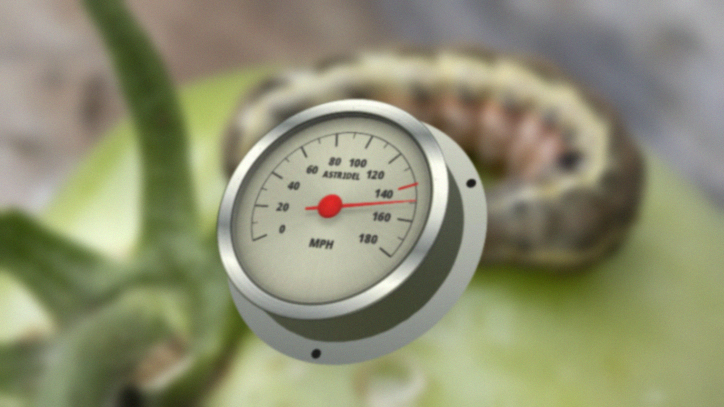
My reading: 150,mph
